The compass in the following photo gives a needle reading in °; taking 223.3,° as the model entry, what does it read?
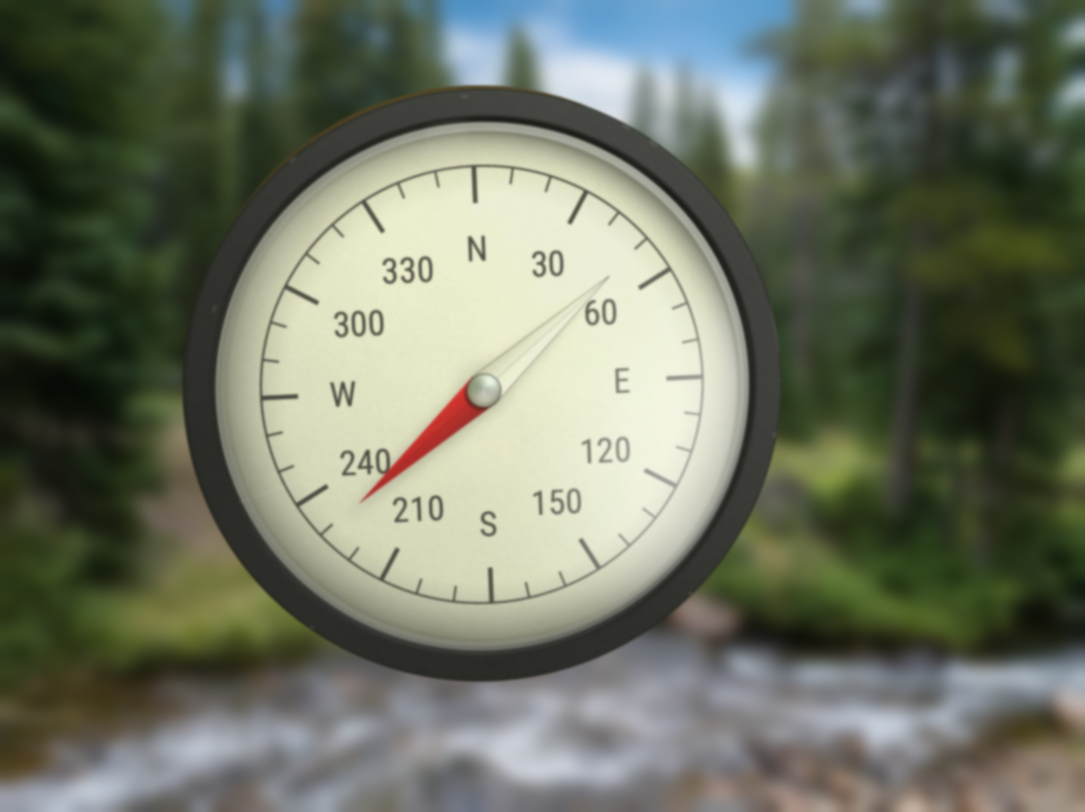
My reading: 230,°
